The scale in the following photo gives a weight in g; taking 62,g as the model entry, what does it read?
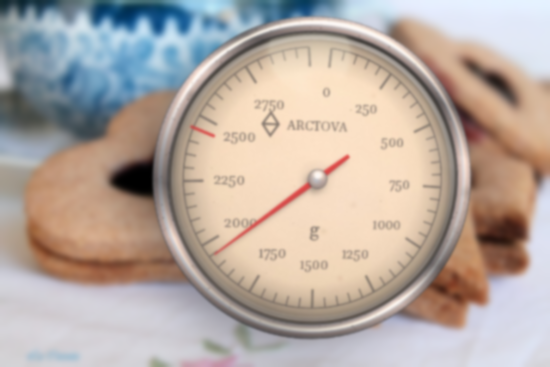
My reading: 1950,g
